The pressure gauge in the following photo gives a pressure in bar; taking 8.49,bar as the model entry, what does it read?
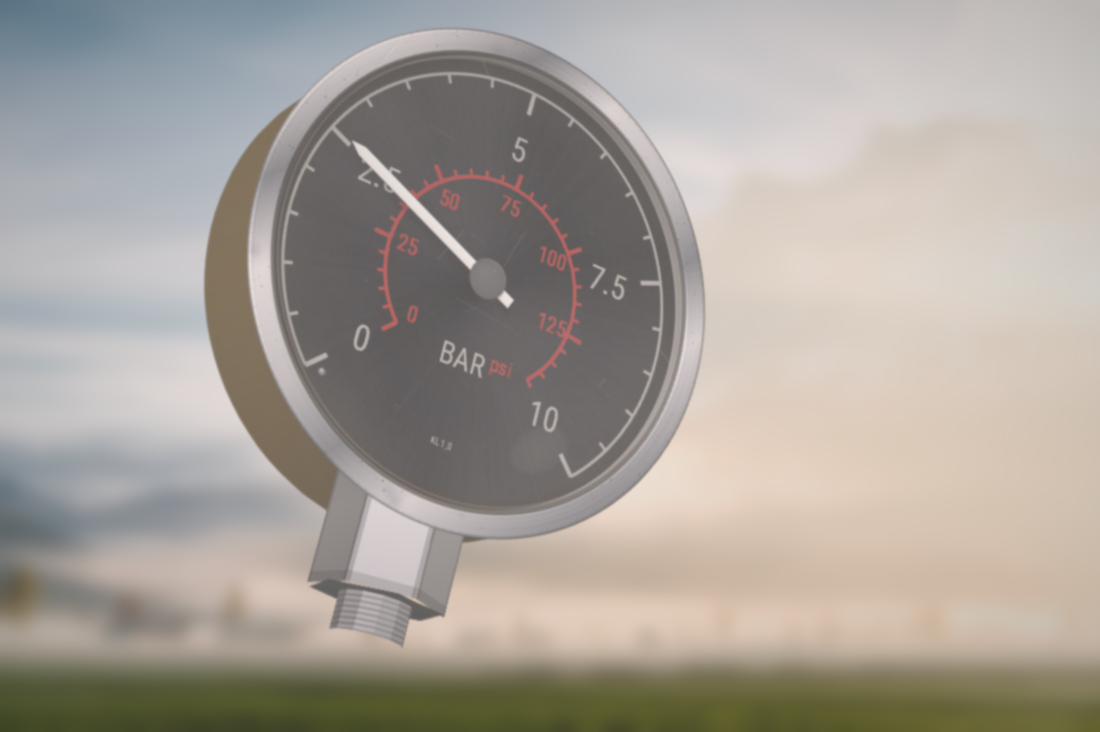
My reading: 2.5,bar
